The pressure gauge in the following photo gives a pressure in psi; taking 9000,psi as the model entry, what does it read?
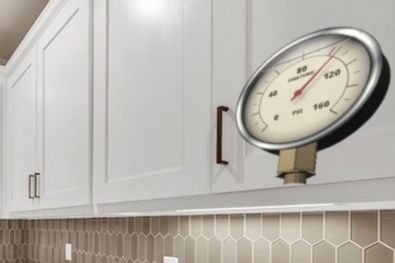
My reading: 105,psi
